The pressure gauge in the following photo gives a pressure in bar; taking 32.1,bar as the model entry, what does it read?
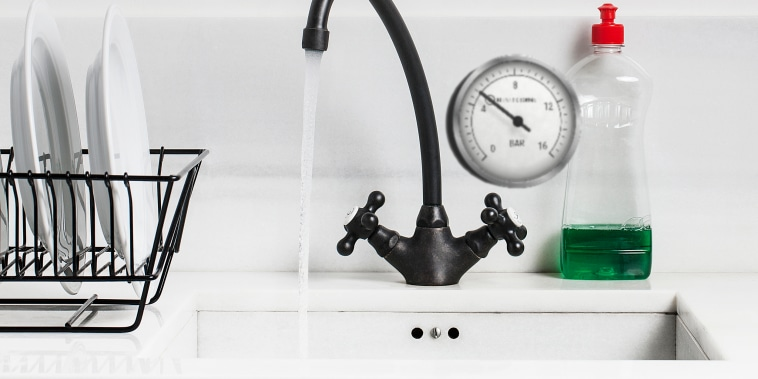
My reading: 5,bar
